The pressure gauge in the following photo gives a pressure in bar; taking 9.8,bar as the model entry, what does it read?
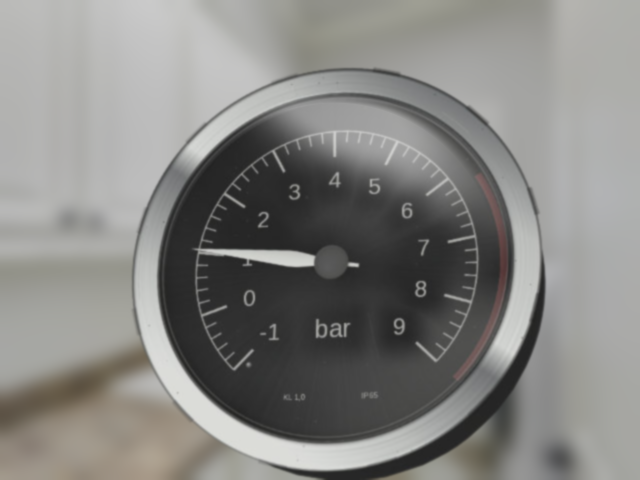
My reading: 1,bar
